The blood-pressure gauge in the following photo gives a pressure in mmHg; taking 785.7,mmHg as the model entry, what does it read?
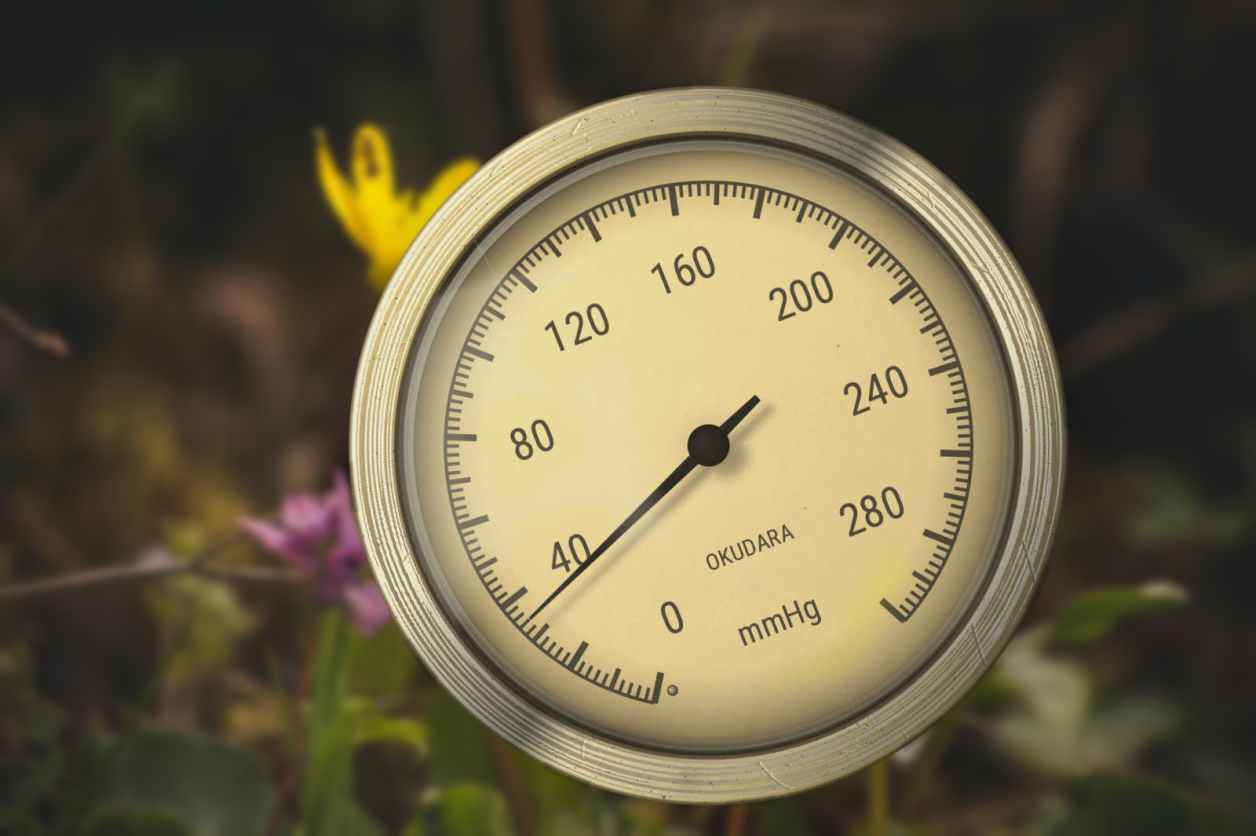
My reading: 34,mmHg
